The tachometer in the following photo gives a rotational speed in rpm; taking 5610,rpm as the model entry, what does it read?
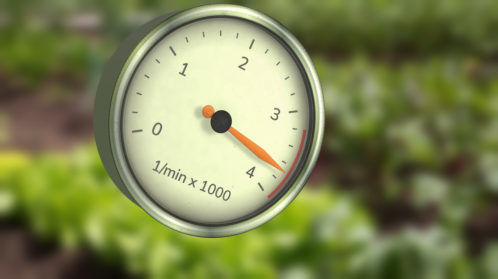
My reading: 3700,rpm
